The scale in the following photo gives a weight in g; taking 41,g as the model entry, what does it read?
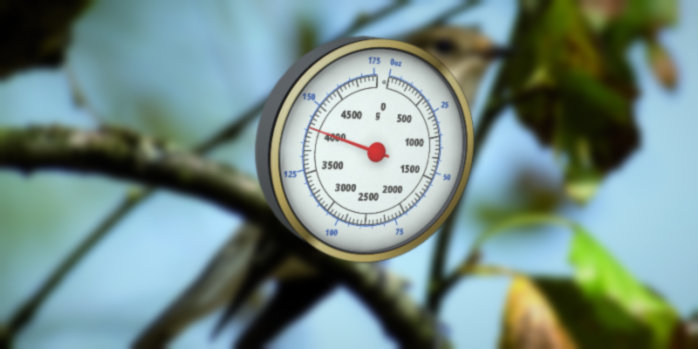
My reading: 4000,g
